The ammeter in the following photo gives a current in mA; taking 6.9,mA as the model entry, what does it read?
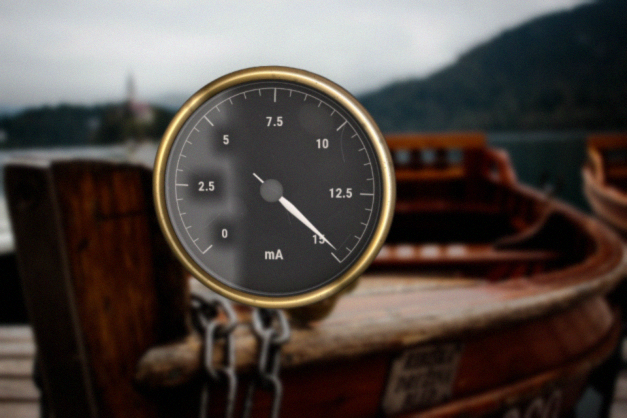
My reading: 14.75,mA
